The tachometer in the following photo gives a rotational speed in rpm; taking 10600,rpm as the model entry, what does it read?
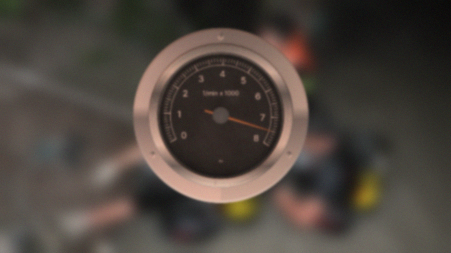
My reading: 7500,rpm
